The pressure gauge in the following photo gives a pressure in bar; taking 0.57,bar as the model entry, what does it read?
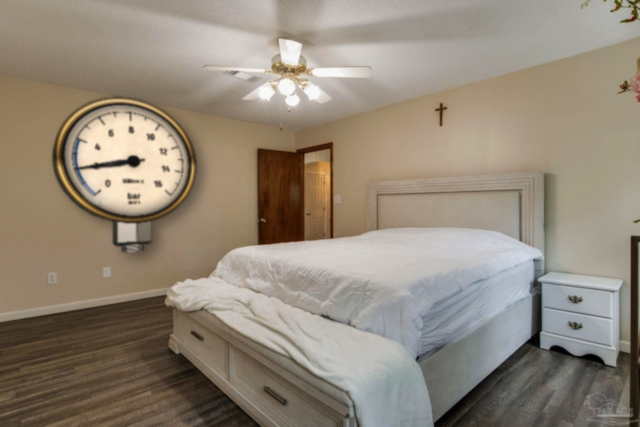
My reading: 2,bar
